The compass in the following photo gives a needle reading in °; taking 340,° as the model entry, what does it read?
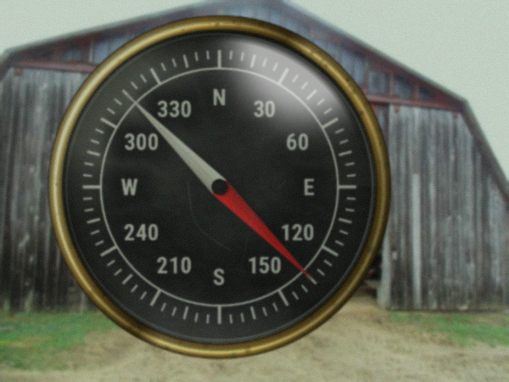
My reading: 135,°
